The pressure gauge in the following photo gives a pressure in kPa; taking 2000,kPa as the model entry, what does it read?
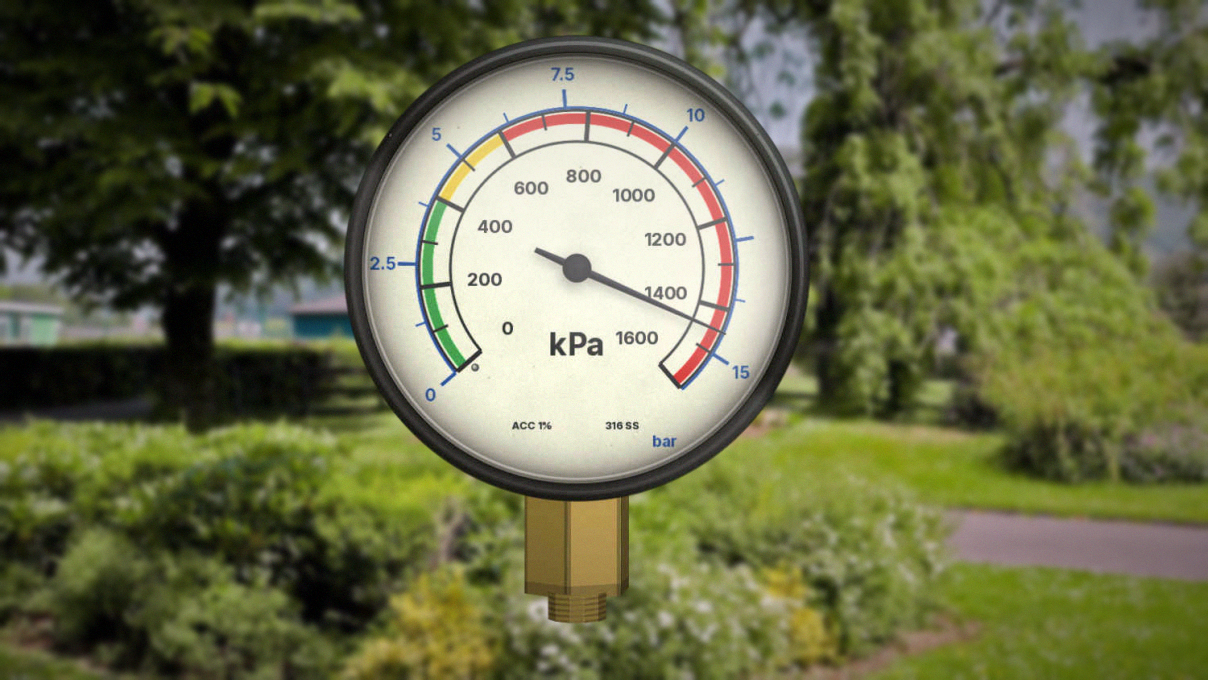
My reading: 1450,kPa
